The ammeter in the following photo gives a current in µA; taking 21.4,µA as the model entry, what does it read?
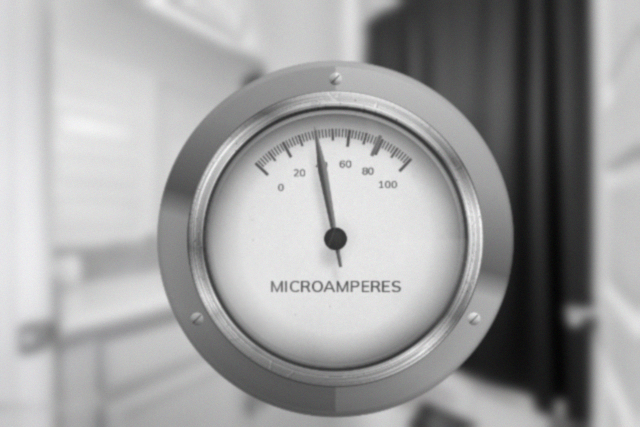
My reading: 40,µA
